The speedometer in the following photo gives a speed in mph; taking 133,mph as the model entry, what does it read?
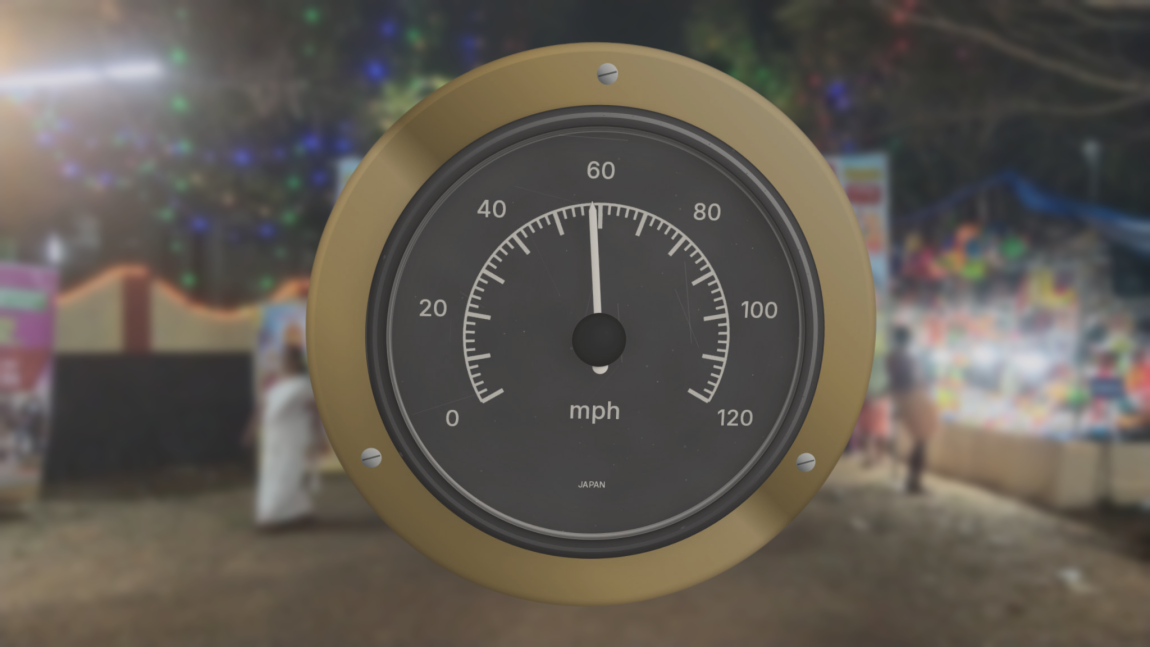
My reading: 58,mph
